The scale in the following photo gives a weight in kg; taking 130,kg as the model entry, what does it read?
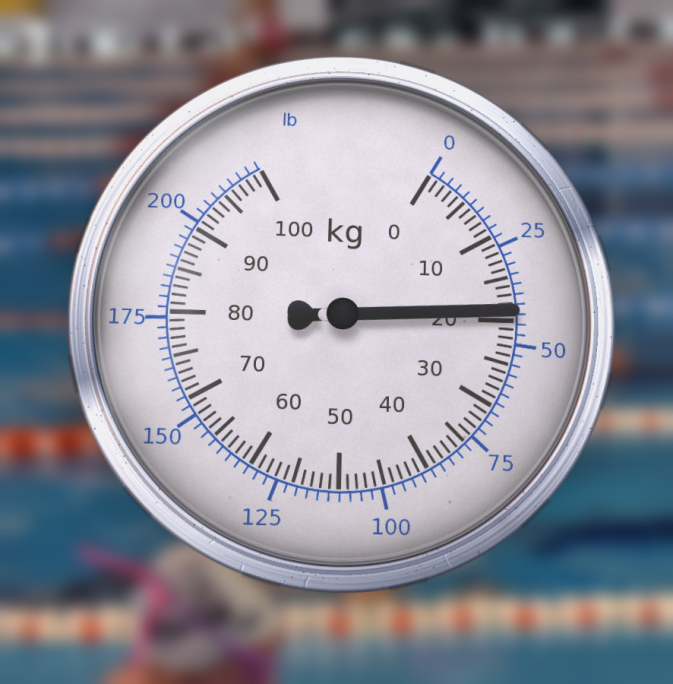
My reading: 19,kg
